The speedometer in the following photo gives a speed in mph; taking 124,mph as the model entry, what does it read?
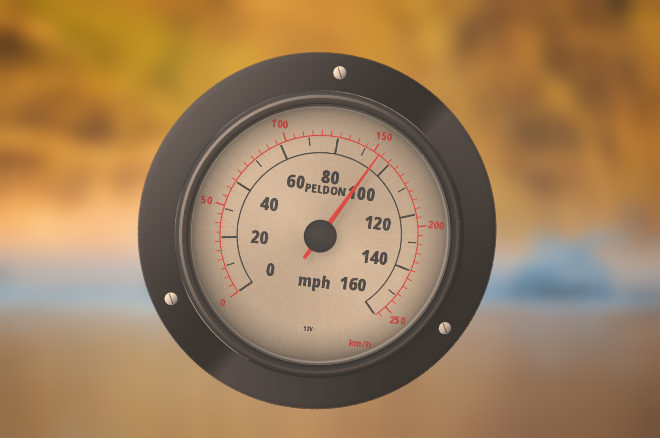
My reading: 95,mph
